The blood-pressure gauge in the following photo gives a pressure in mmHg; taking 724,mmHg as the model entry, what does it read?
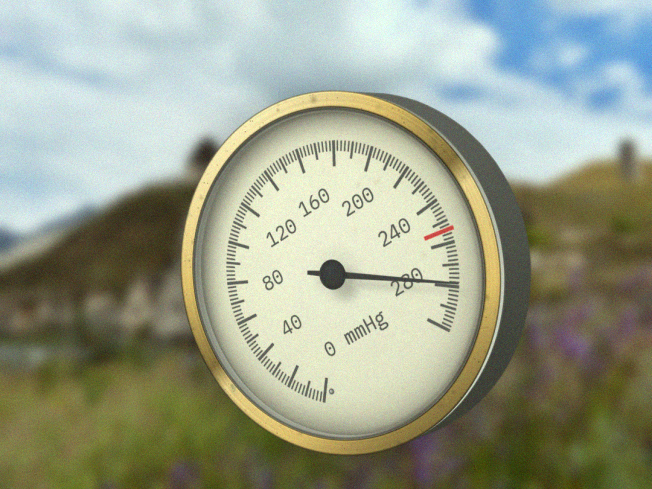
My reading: 278,mmHg
